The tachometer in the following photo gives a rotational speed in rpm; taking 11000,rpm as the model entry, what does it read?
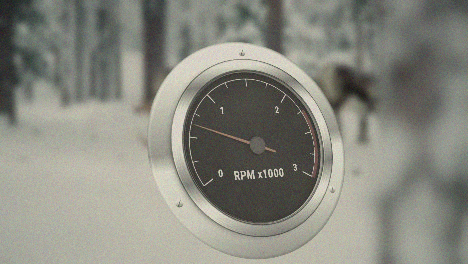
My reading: 625,rpm
